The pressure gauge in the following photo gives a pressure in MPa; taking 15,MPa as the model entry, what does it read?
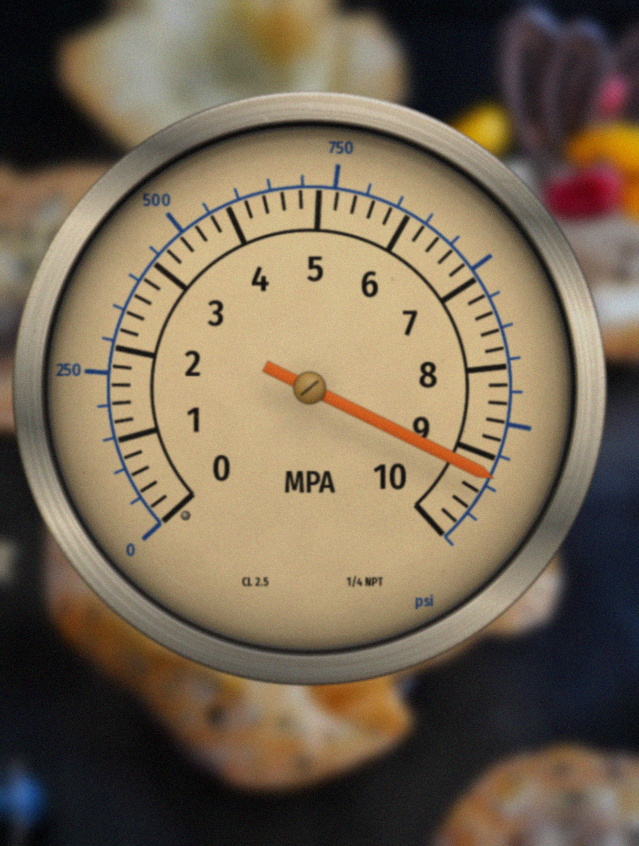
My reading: 9.2,MPa
